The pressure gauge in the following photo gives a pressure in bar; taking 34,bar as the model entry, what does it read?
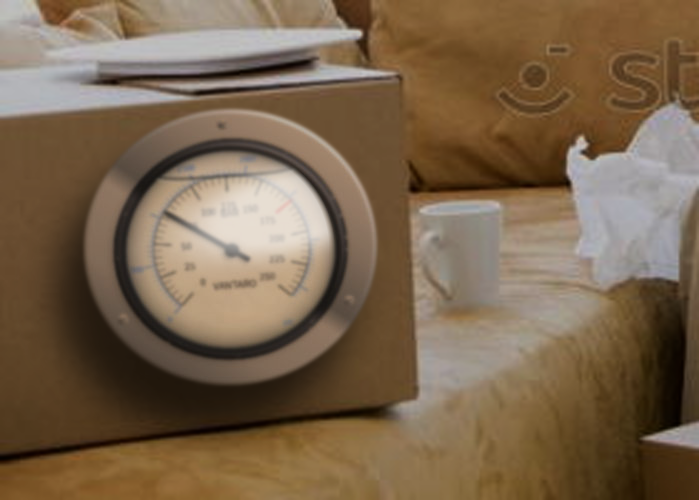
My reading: 75,bar
